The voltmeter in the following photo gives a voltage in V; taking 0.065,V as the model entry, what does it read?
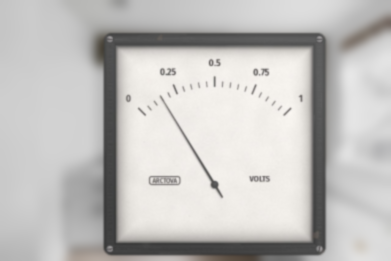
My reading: 0.15,V
